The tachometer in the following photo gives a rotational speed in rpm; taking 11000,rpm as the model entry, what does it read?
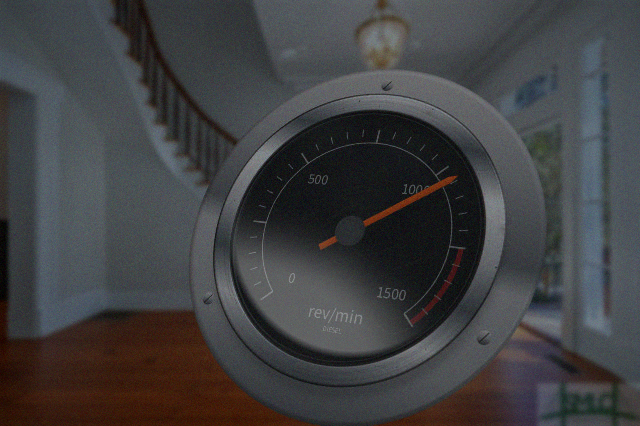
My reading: 1050,rpm
